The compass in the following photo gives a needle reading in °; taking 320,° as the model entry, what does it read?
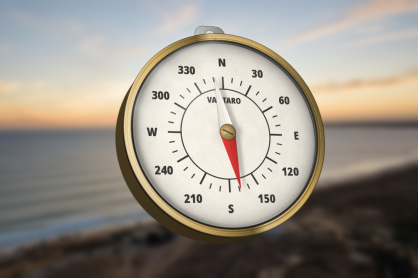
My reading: 170,°
